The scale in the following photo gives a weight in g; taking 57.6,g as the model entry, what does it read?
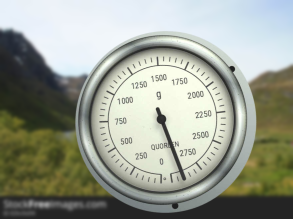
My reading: 2900,g
